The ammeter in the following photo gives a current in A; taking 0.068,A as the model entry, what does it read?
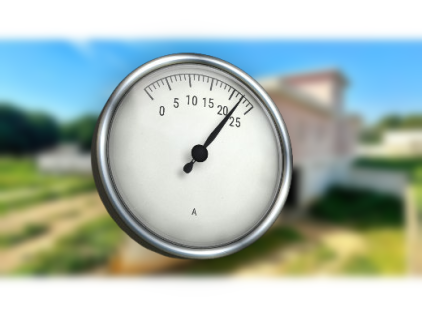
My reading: 22,A
